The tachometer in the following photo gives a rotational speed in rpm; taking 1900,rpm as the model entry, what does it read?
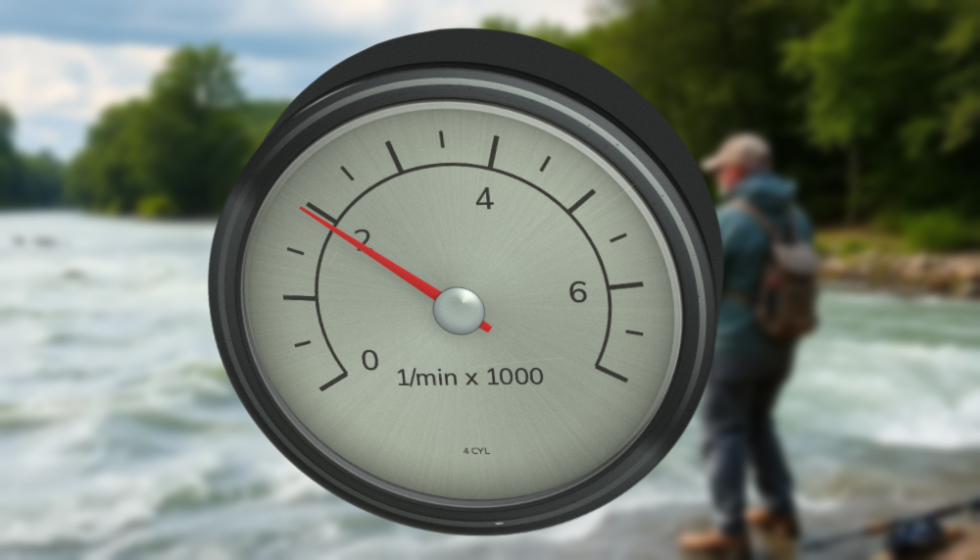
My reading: 2000,rpm
